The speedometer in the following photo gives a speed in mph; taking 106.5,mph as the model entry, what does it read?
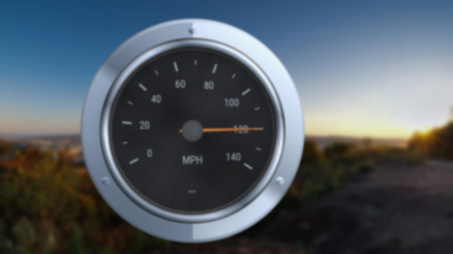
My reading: 120,mph
